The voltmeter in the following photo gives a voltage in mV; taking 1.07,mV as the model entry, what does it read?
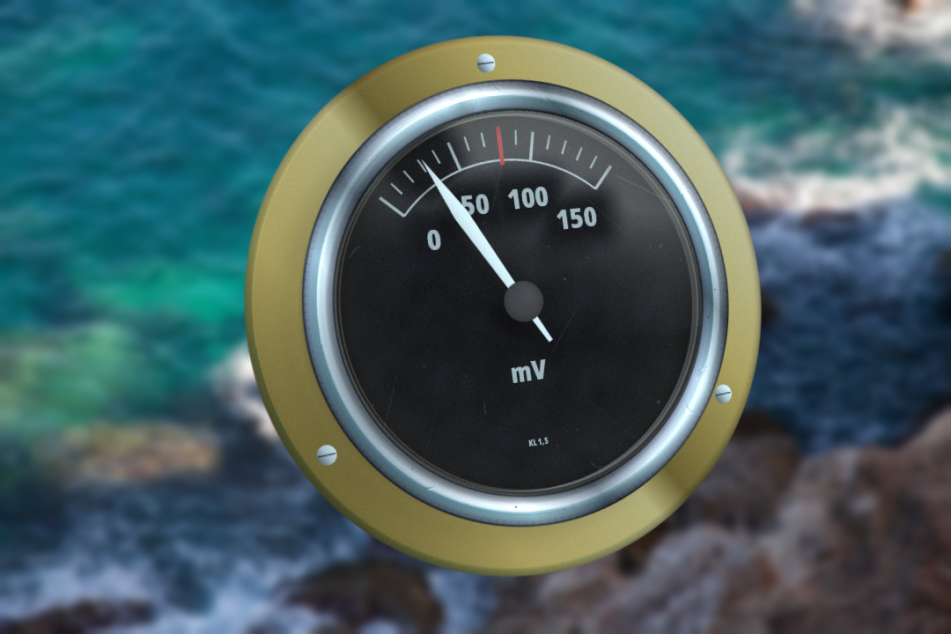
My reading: 30,mV
